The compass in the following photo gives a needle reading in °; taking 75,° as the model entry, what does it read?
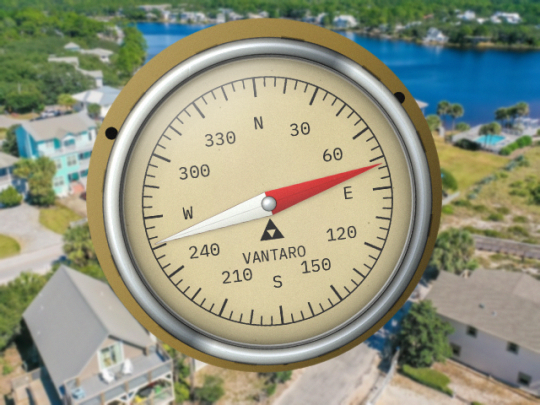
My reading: 77.5,°
